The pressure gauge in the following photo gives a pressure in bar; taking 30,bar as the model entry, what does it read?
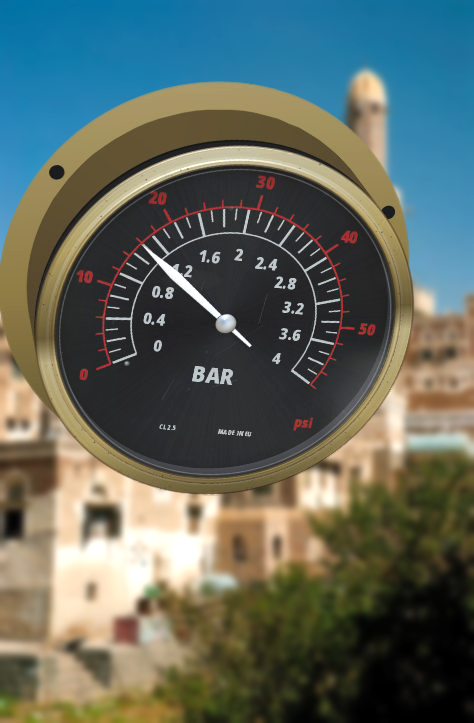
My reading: 1.1,bar
